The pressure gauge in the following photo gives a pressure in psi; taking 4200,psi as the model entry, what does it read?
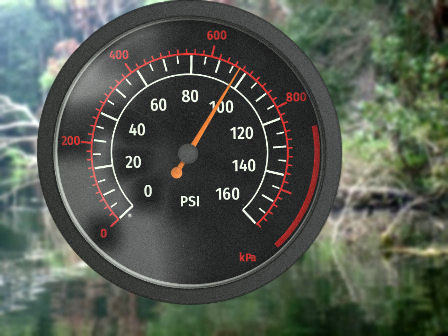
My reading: 97.5,psi
